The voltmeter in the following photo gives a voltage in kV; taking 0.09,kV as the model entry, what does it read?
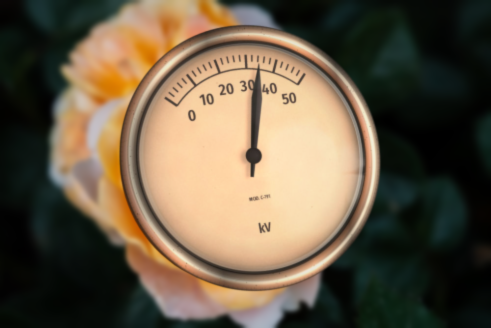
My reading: 34,kV
